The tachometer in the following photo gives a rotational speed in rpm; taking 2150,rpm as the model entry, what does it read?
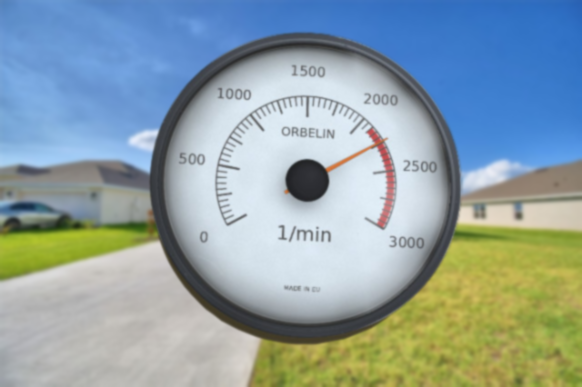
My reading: 2250,rpm
